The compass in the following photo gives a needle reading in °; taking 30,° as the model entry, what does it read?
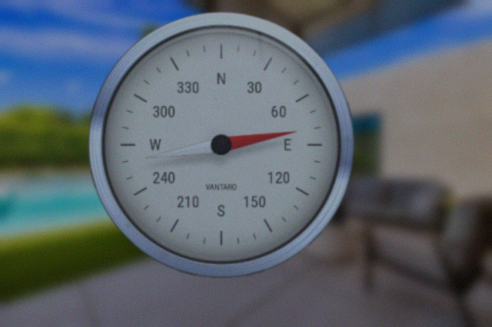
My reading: 80,°
